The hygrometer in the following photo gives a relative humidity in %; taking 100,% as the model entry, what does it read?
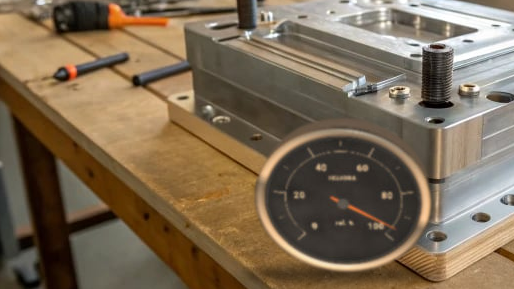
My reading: 95,%
